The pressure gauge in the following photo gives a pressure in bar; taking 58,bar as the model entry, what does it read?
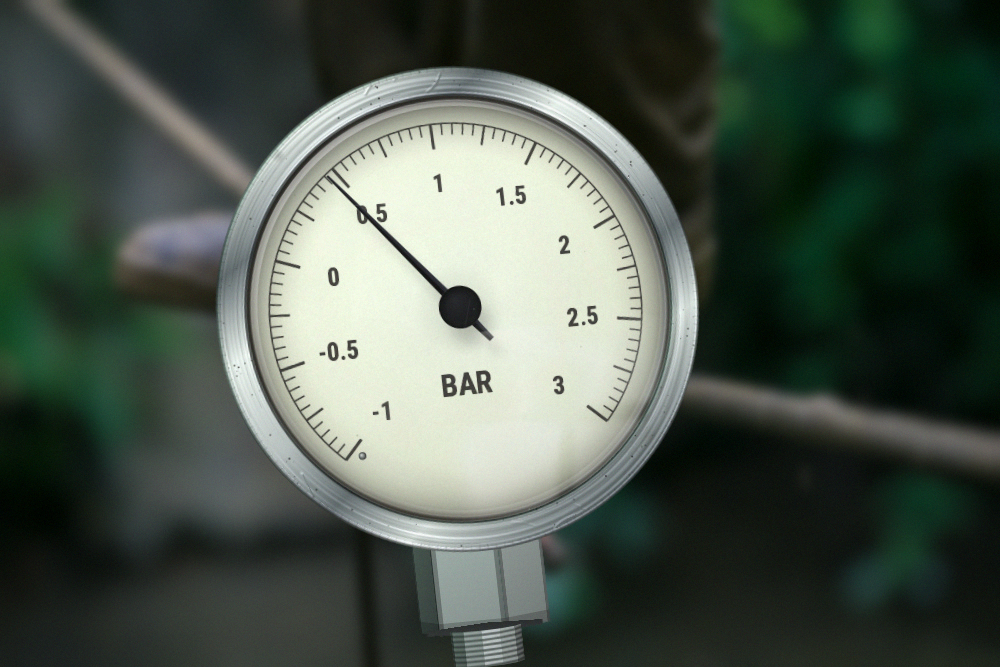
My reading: 0.45,bar
